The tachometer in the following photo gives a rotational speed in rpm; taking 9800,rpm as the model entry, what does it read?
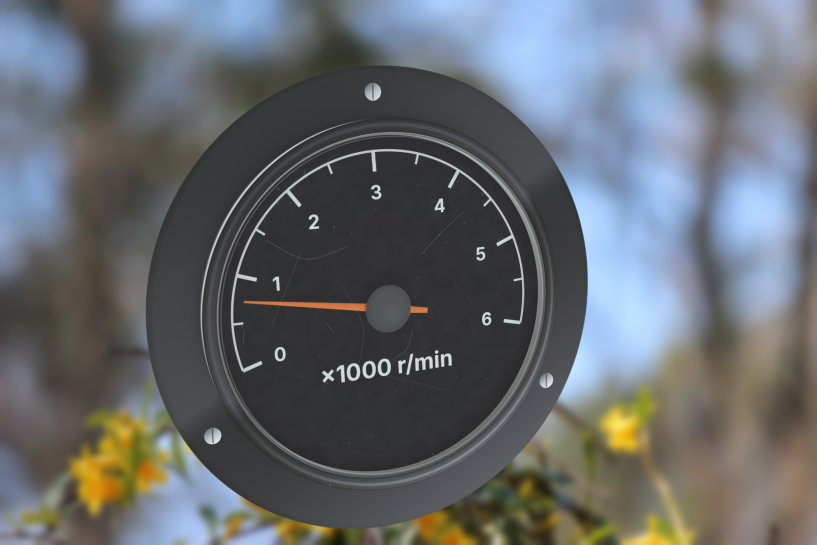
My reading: 750,rpm
